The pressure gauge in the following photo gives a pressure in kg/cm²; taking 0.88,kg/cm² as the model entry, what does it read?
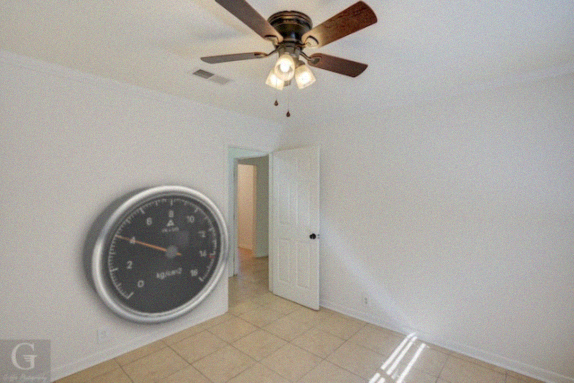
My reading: 4,kg/cm²
